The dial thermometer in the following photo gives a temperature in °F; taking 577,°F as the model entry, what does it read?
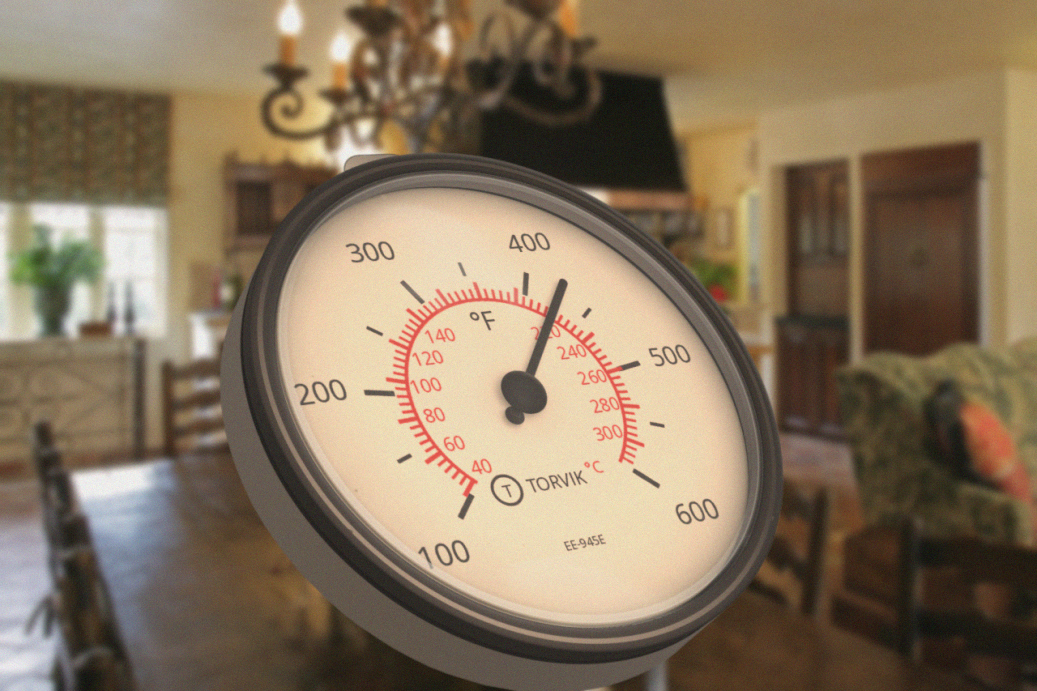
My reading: 425,°F
